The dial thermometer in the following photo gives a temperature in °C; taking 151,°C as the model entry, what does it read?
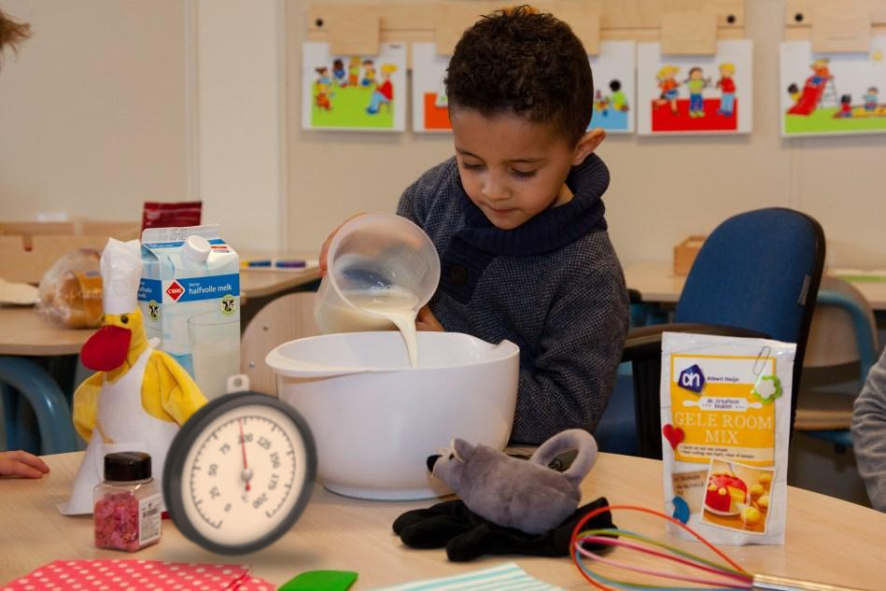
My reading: 95,°C
